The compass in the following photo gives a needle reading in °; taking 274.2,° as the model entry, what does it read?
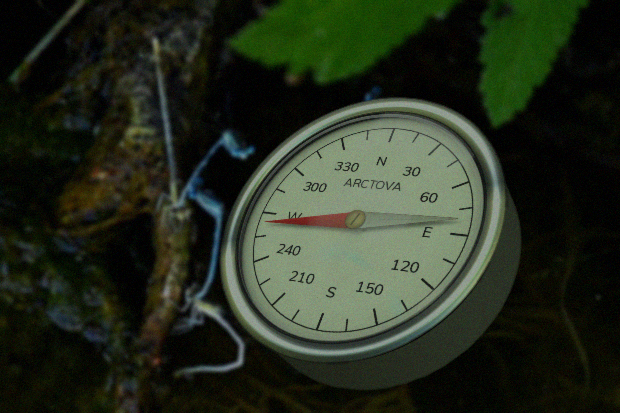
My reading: 262.5,°
